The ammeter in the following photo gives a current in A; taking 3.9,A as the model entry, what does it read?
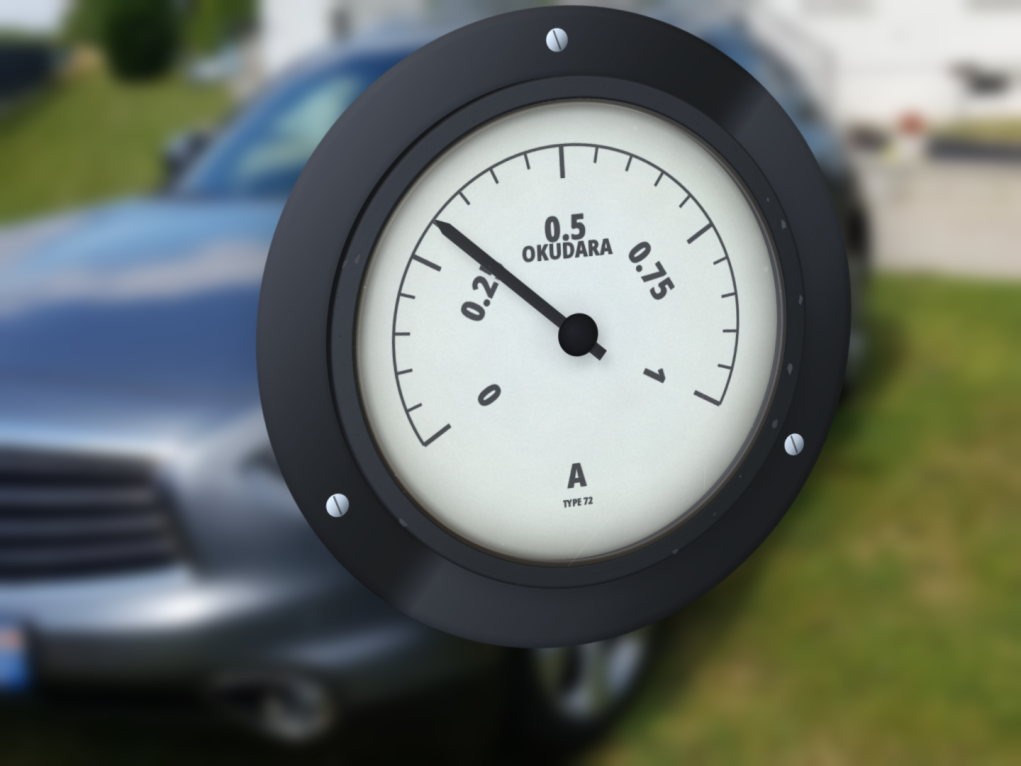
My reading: 0.3,A
